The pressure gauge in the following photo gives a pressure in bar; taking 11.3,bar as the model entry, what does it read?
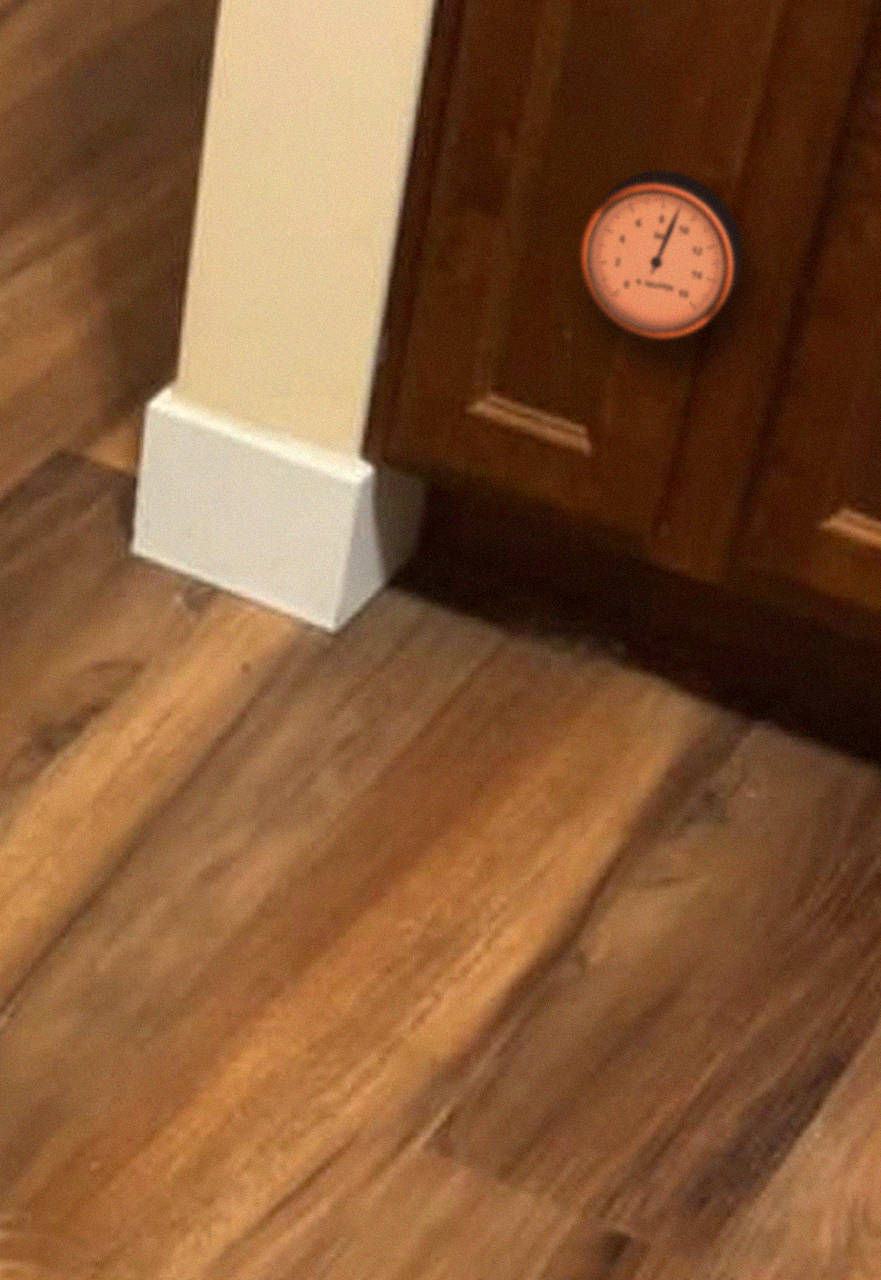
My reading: 9,bar
